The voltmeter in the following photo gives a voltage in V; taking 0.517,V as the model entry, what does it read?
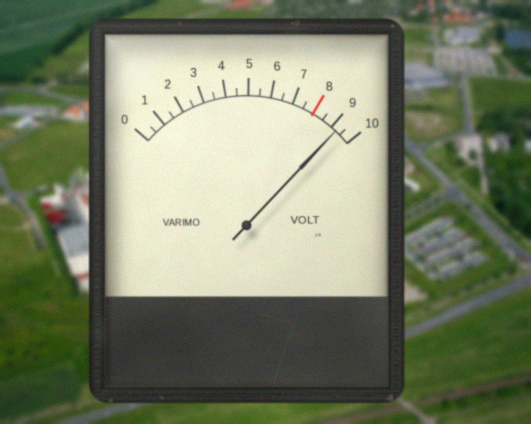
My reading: 9.25,V
